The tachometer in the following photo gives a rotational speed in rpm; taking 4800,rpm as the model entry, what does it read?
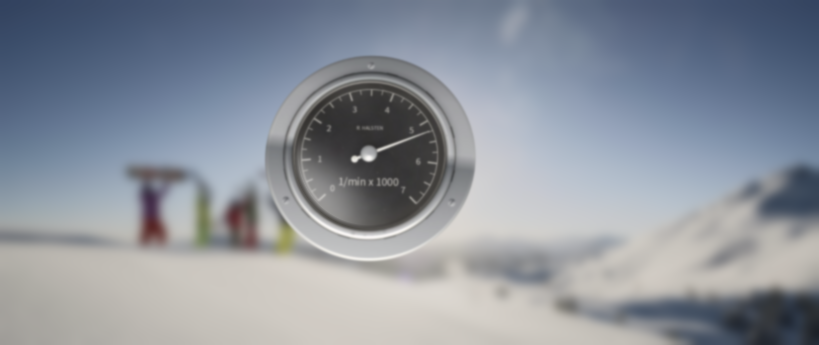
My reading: 5250,rpm
